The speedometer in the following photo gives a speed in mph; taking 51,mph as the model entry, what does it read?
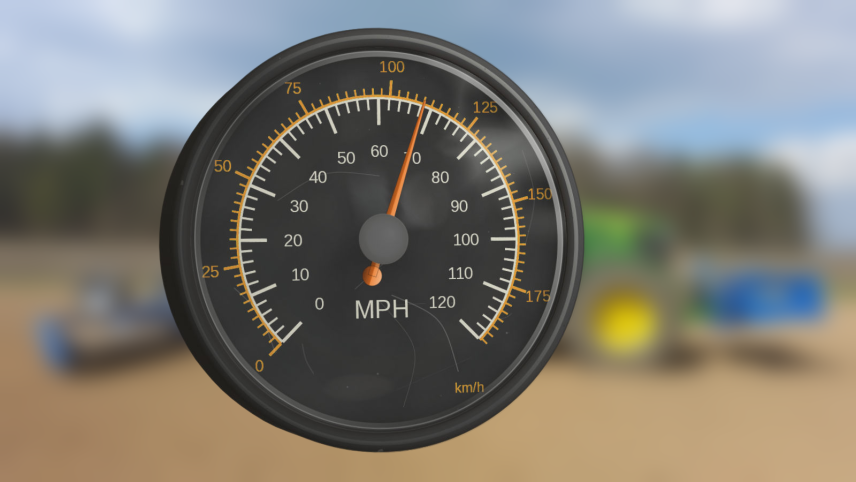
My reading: 68,mph
